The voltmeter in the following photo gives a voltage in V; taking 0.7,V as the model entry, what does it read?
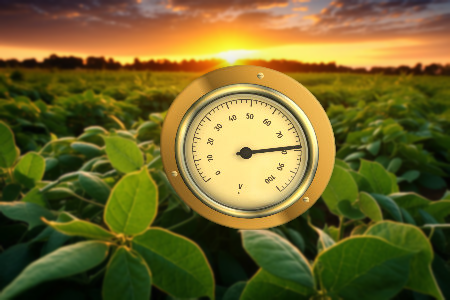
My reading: 78,V
